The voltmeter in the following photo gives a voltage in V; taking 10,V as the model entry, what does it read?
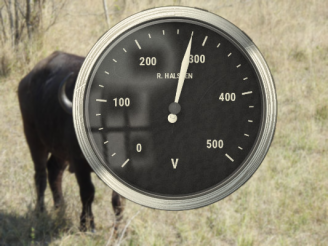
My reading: 280,V
